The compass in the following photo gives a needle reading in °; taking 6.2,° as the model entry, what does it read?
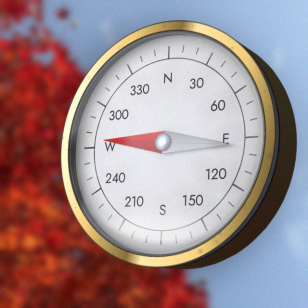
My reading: 275,°
